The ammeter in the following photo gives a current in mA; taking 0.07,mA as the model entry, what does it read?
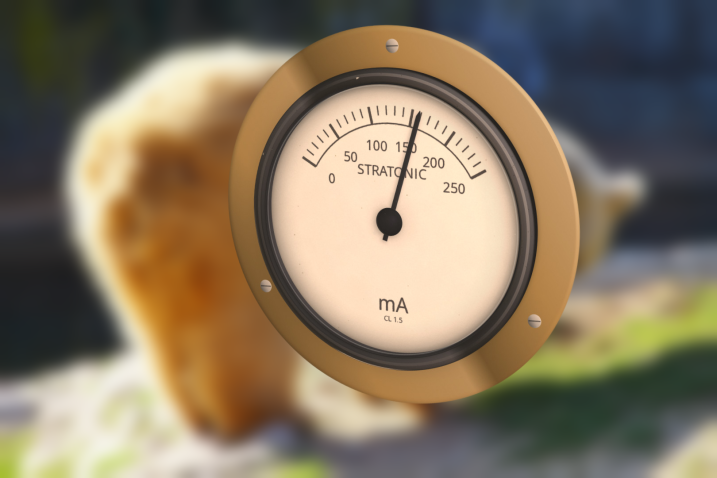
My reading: 160,mA
